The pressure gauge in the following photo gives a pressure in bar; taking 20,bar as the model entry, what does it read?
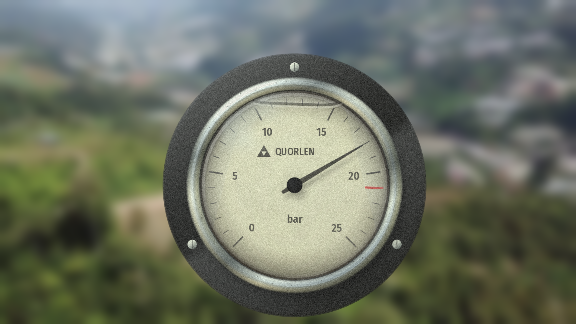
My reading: 18,bar
